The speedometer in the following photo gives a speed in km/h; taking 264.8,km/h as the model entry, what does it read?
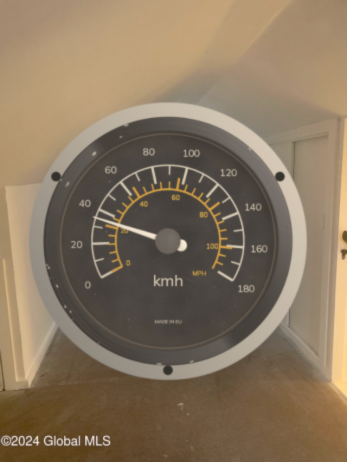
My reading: 35,km/h
